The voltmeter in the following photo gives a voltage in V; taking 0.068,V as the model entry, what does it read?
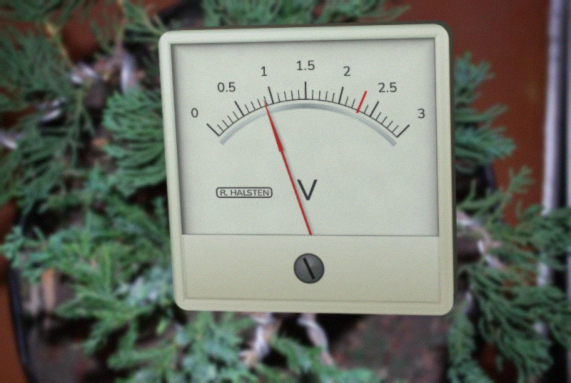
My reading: 0.9,V
